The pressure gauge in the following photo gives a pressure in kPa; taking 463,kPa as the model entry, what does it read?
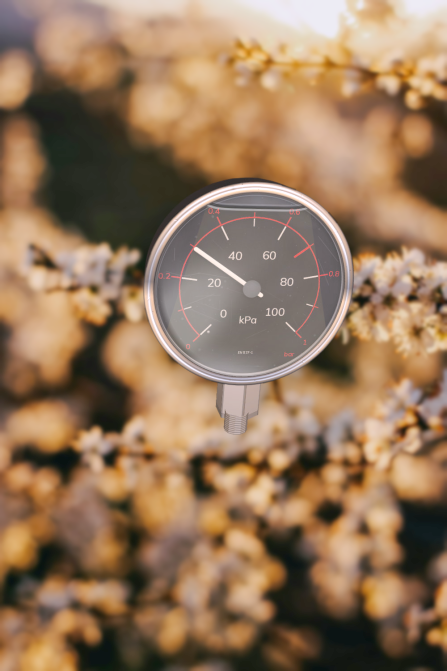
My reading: 30,kPa
